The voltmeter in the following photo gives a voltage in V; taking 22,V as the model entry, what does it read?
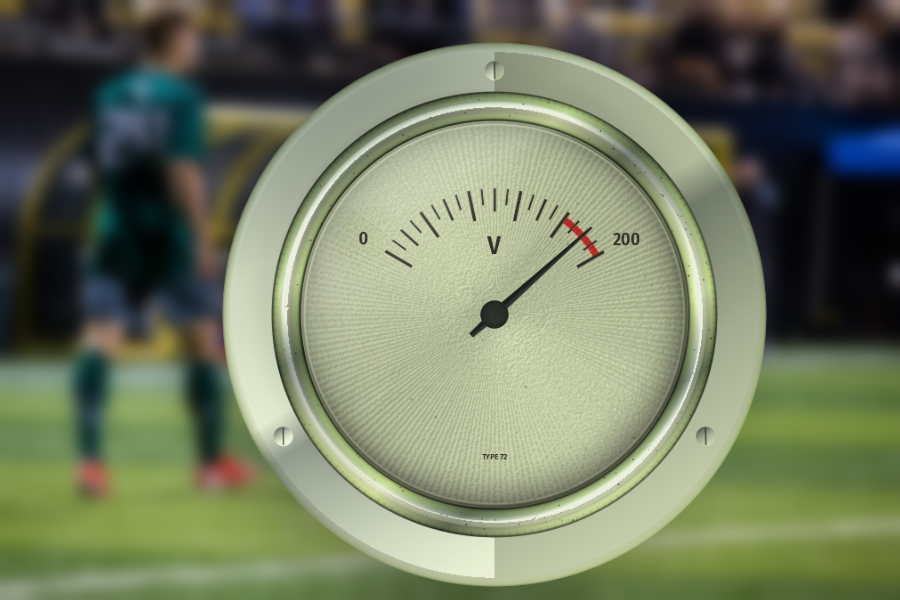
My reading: 180,V
